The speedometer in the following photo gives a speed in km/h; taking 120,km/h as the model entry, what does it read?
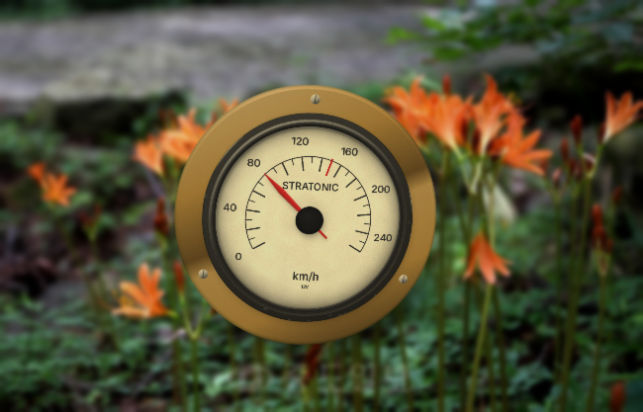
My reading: 80,km/h
